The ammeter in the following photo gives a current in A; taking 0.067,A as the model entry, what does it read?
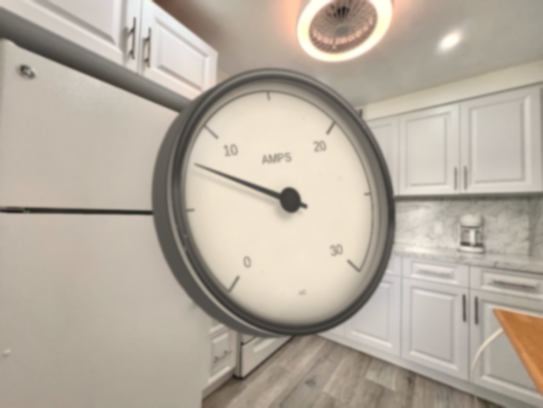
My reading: 7.5,A
